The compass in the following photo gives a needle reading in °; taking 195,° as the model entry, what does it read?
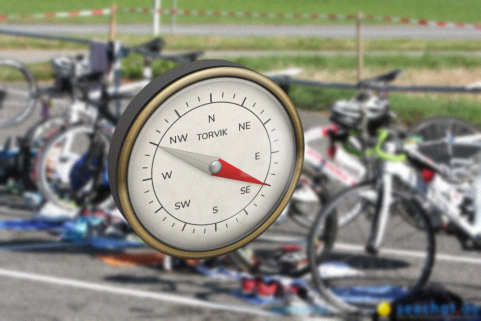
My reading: 120,°
